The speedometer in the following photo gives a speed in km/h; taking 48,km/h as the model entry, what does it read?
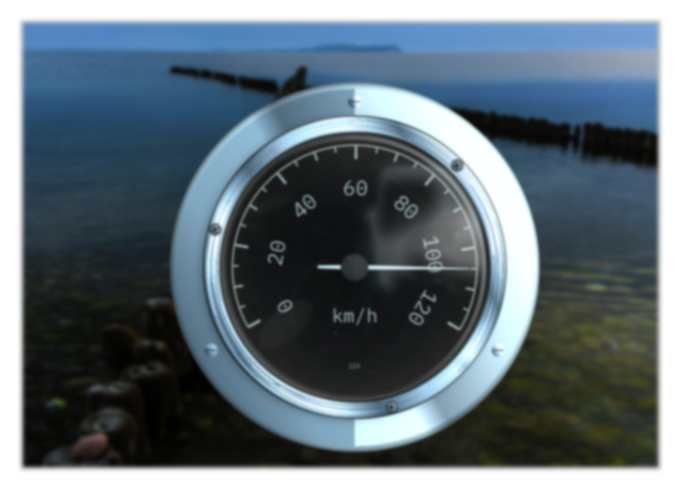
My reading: 105,km/h
